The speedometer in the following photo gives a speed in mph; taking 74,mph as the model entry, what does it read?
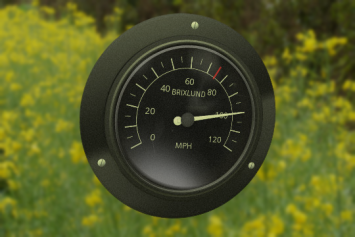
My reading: 100,mph
